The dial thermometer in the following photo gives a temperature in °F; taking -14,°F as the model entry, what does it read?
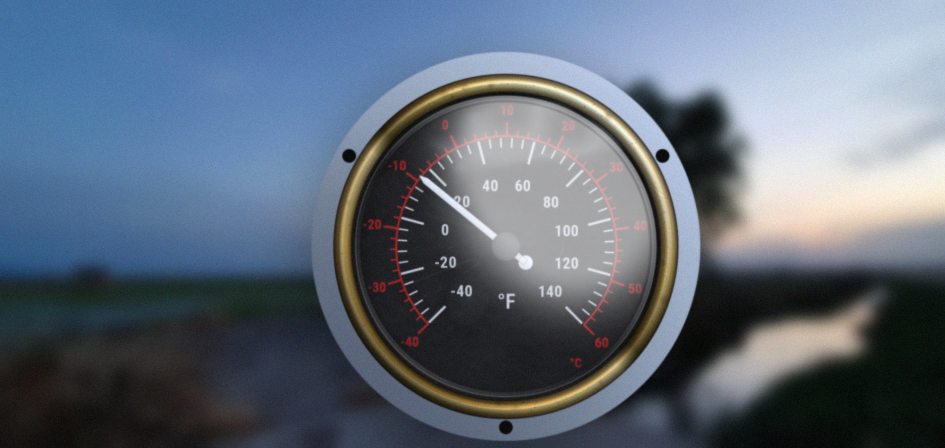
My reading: 16,°F
